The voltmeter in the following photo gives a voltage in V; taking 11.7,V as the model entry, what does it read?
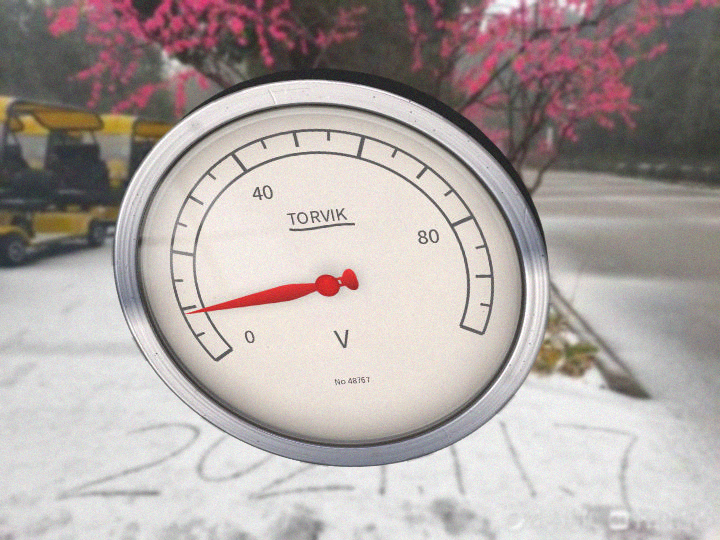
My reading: 10,V
